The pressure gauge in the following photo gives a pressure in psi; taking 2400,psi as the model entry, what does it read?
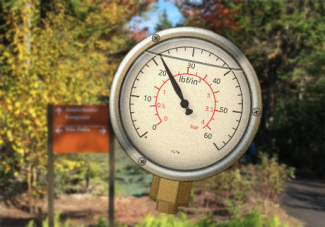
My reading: 22,psi
